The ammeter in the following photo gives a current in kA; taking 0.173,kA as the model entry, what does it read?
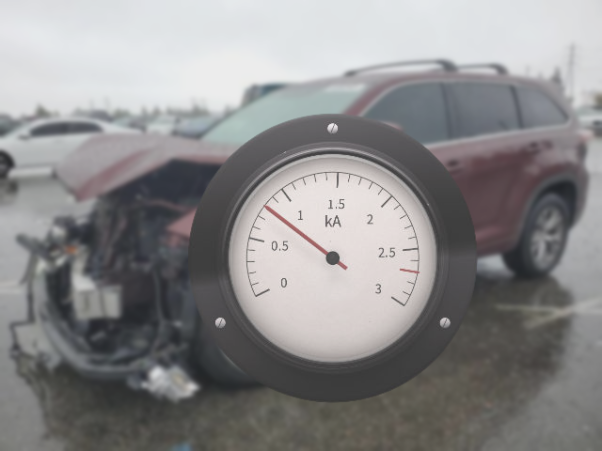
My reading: 0.8,kA
